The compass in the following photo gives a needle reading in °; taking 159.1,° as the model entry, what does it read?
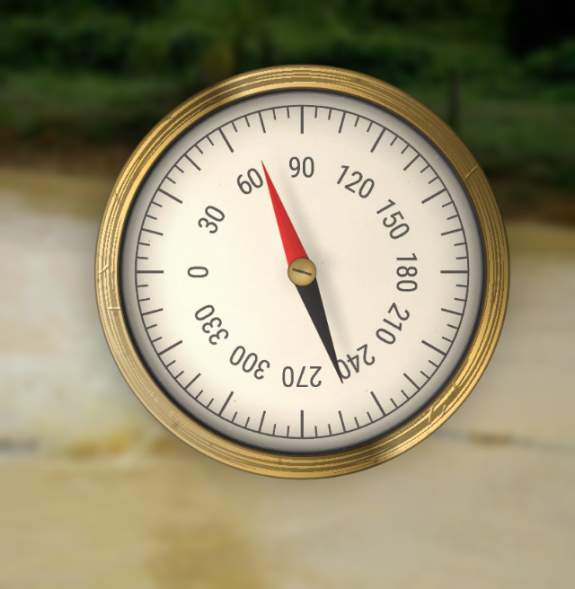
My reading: 70,°
